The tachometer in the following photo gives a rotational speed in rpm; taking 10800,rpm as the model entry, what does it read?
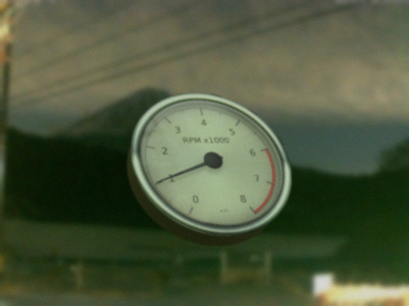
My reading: 1000,rpm
